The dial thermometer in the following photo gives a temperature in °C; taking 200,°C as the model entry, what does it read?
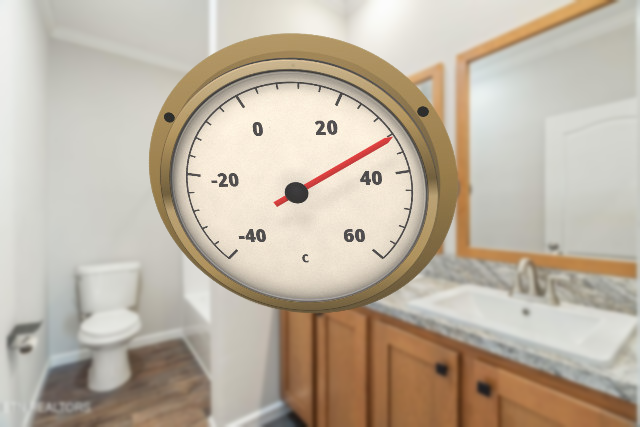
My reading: 32,°C
